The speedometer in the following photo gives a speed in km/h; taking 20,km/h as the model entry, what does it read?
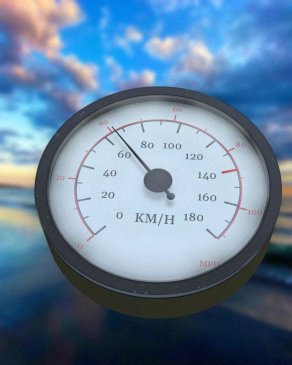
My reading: 65,km/h
